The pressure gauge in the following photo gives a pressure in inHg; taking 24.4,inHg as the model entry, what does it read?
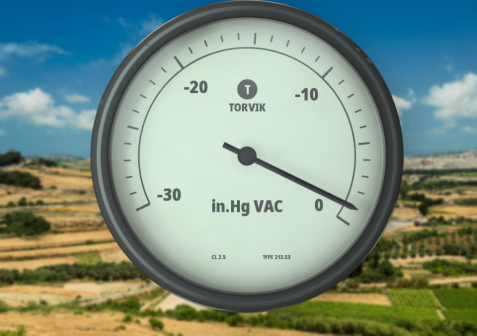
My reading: -1,inHg
